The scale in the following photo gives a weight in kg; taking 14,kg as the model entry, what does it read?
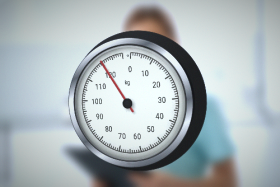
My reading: 120,kg
